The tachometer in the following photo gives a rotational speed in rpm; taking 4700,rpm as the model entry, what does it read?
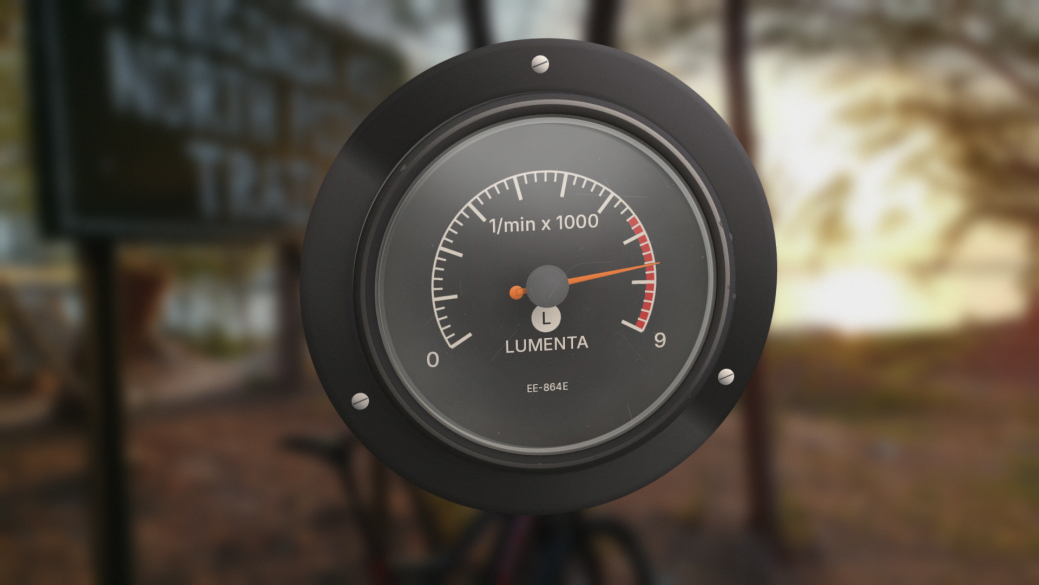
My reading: 7600,rpm
